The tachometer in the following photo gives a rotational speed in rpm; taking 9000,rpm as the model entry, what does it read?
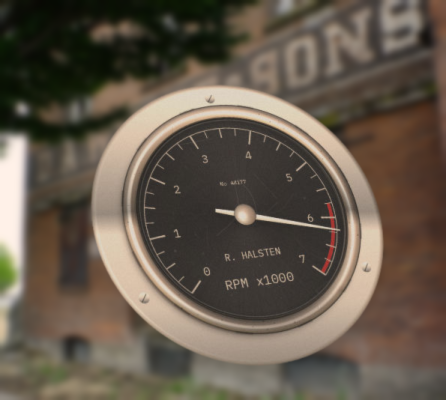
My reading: 6250,rpm
